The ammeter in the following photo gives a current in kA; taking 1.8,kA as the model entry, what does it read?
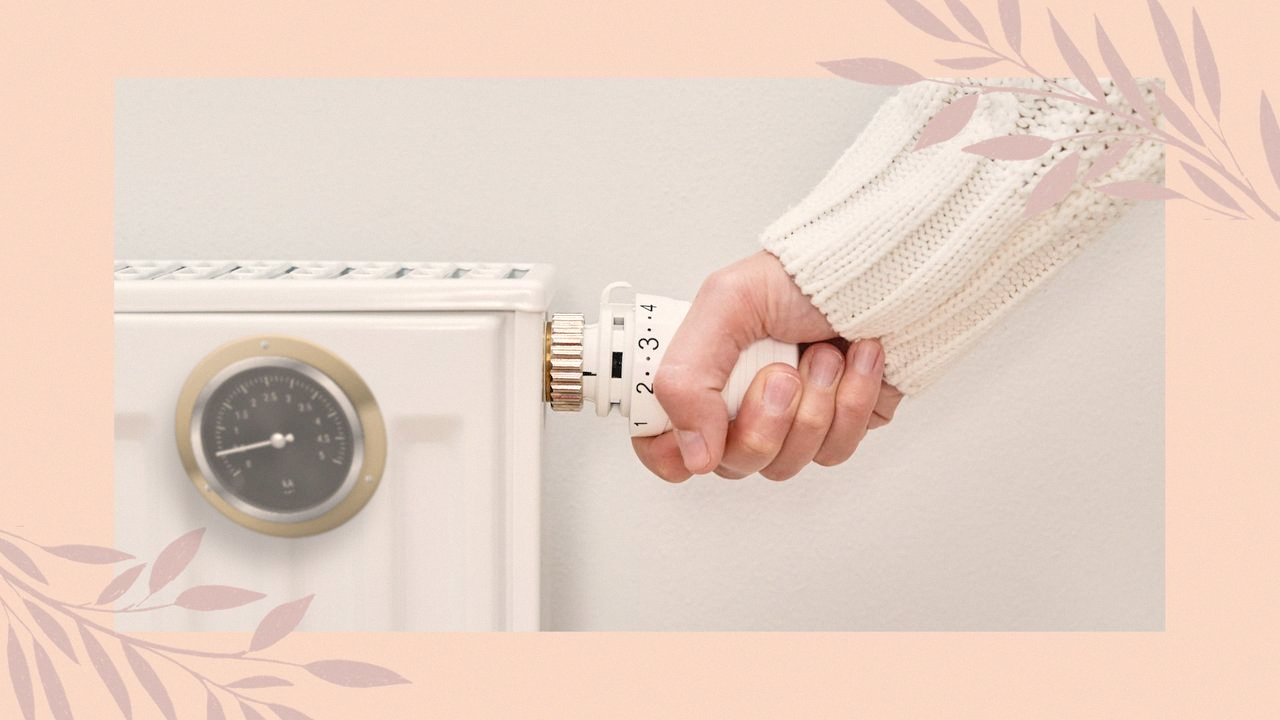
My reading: 0.5,kA
